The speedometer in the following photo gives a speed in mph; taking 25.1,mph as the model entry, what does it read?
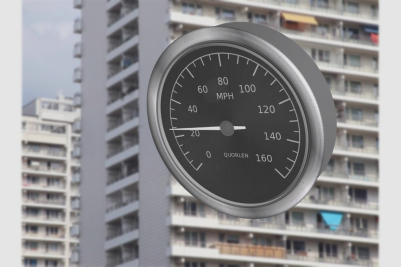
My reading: 25,mph
